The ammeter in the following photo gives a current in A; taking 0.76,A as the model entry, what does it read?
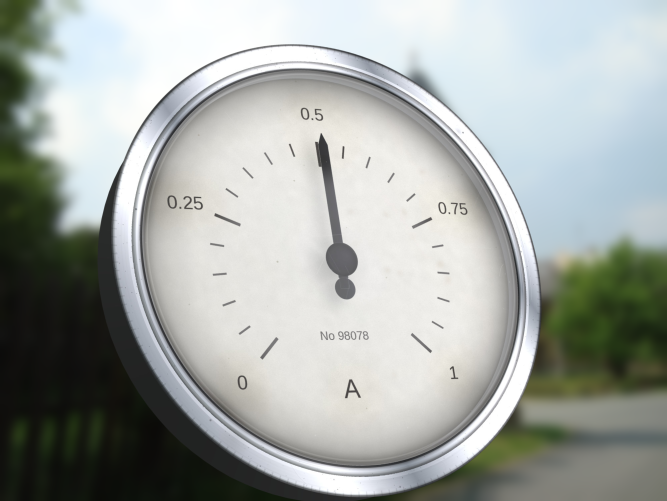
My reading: 0.5,A
